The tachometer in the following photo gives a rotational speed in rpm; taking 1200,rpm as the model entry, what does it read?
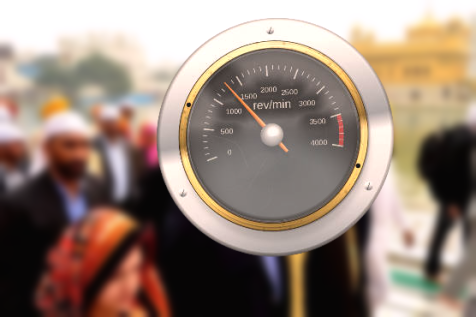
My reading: 1300,rpm
